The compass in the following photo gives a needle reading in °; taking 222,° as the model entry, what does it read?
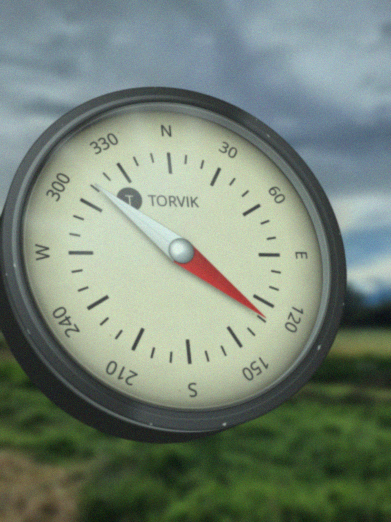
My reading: 130,°
